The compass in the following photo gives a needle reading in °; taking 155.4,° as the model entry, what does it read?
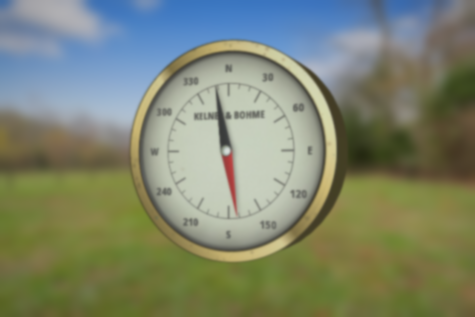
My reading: 170,°
